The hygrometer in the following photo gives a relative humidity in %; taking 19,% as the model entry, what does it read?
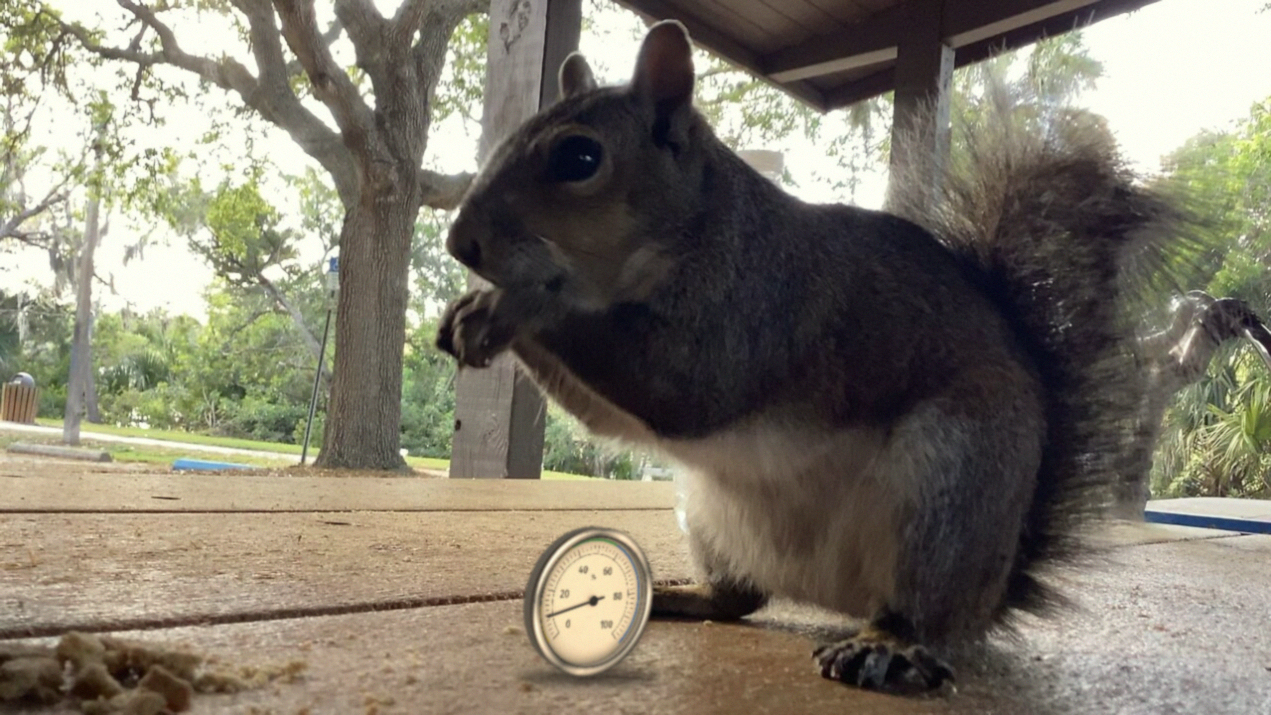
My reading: 10,%
